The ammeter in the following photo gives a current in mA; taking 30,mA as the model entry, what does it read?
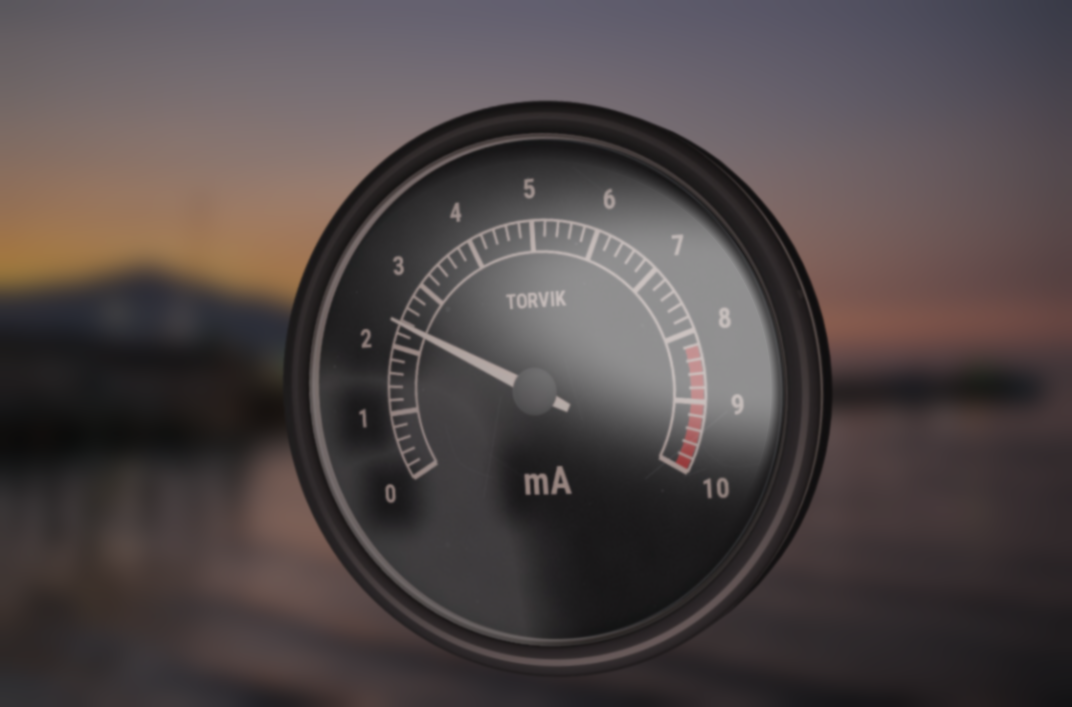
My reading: 2.4,mA
